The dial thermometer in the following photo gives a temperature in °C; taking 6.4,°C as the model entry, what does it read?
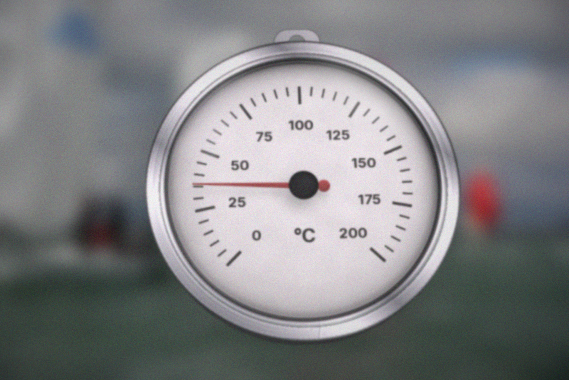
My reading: 35,°C
